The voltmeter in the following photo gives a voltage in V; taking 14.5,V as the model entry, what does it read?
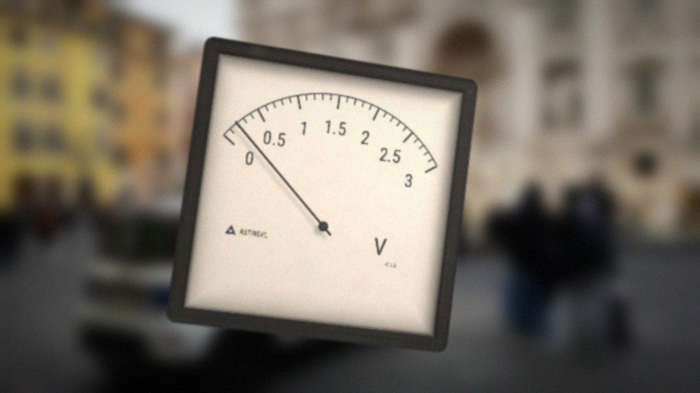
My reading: 0.2,V
